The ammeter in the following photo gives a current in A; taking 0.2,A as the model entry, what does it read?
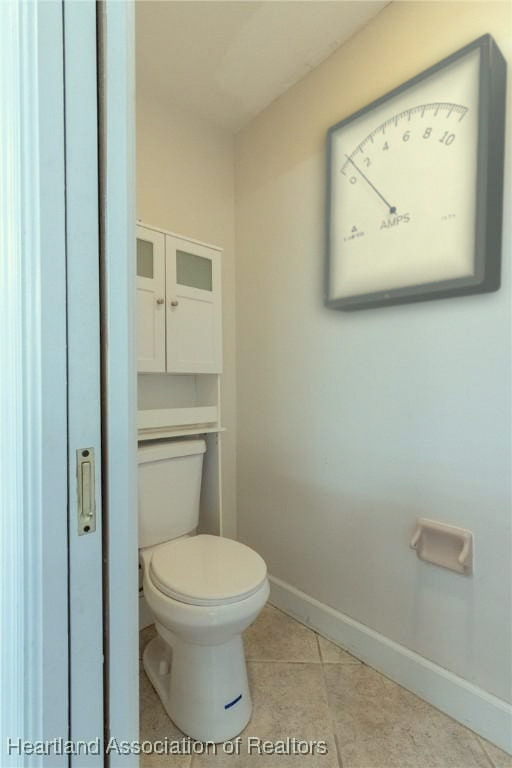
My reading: 1,A
